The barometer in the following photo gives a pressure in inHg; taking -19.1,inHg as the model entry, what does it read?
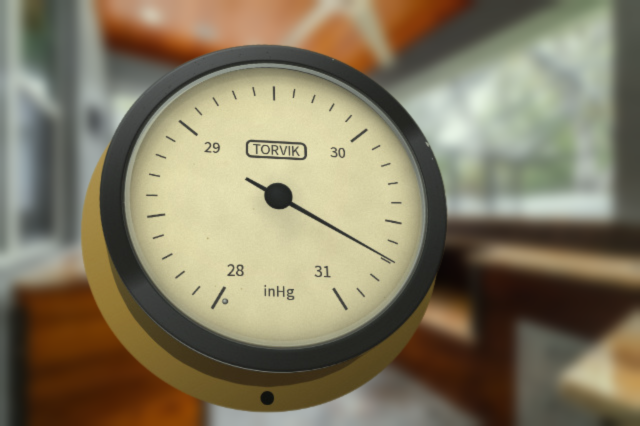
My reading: 30.7,inHg
